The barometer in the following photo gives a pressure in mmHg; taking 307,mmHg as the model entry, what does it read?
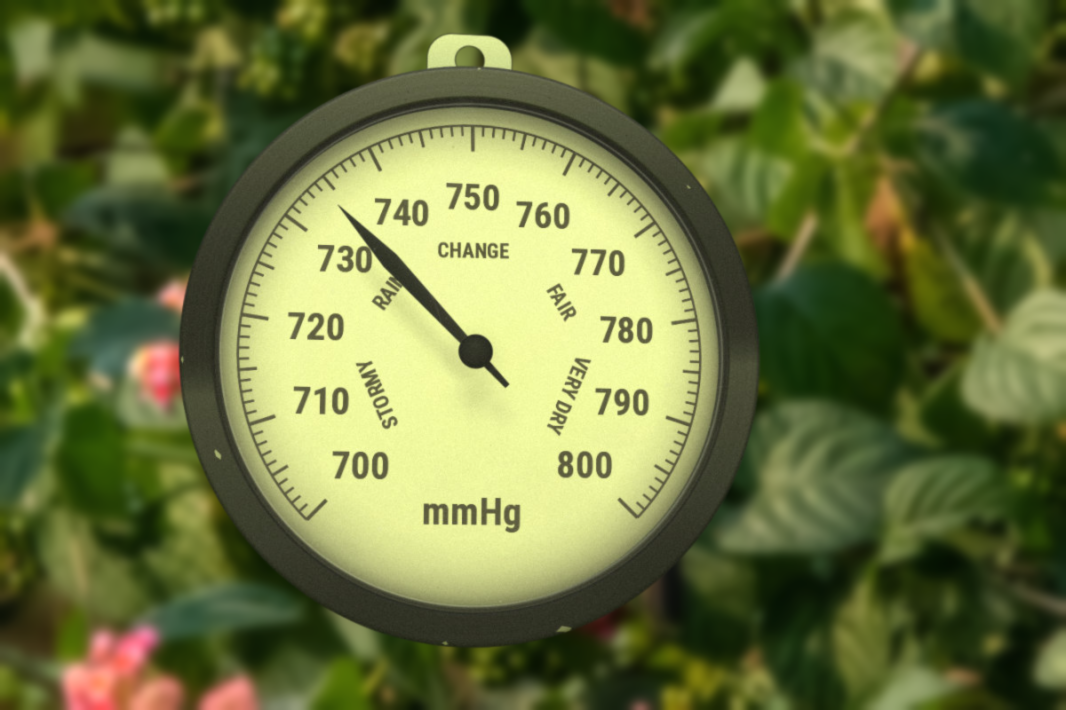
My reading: 734,mmHg
